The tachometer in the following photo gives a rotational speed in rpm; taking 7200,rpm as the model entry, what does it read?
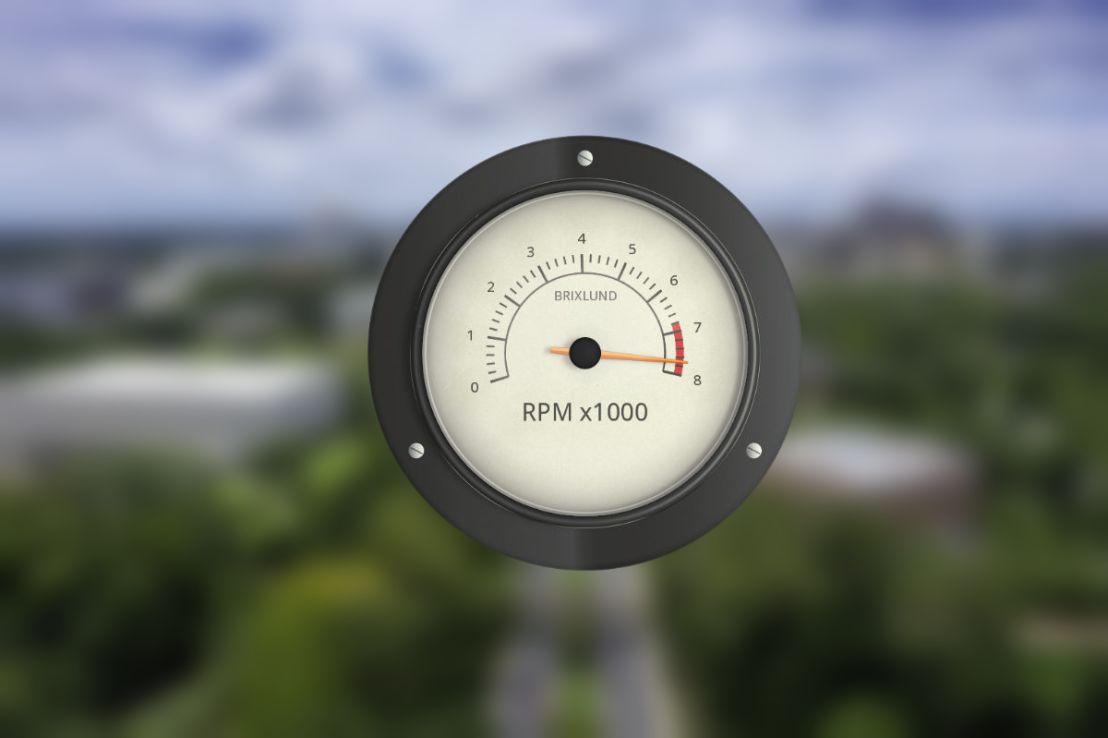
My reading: 7700,rpm
